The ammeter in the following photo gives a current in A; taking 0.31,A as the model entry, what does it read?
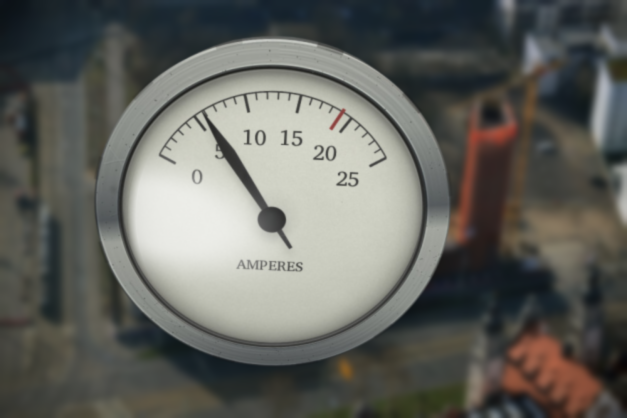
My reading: 6,A
